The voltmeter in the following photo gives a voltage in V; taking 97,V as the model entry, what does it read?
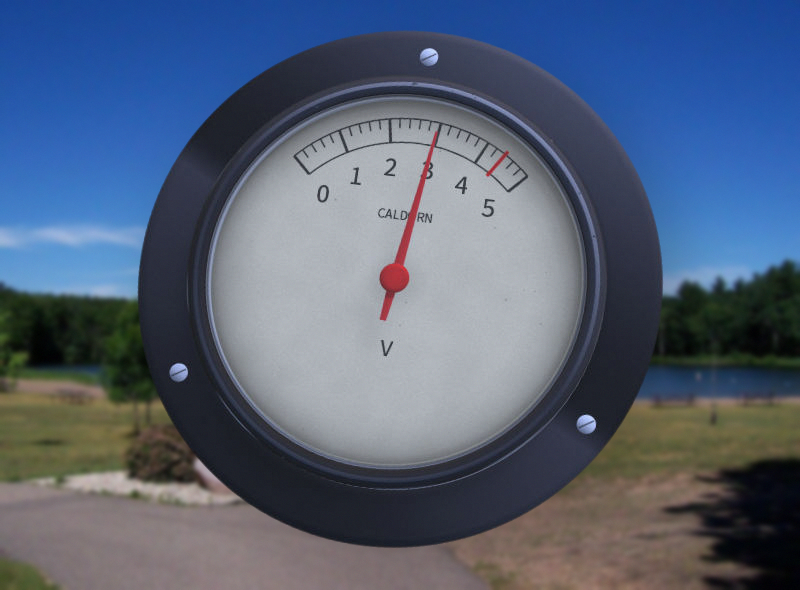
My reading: 3,V
